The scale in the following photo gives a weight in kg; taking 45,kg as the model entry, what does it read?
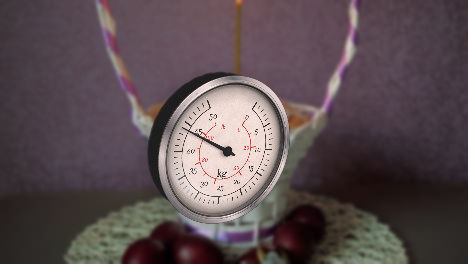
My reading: 44,kg
